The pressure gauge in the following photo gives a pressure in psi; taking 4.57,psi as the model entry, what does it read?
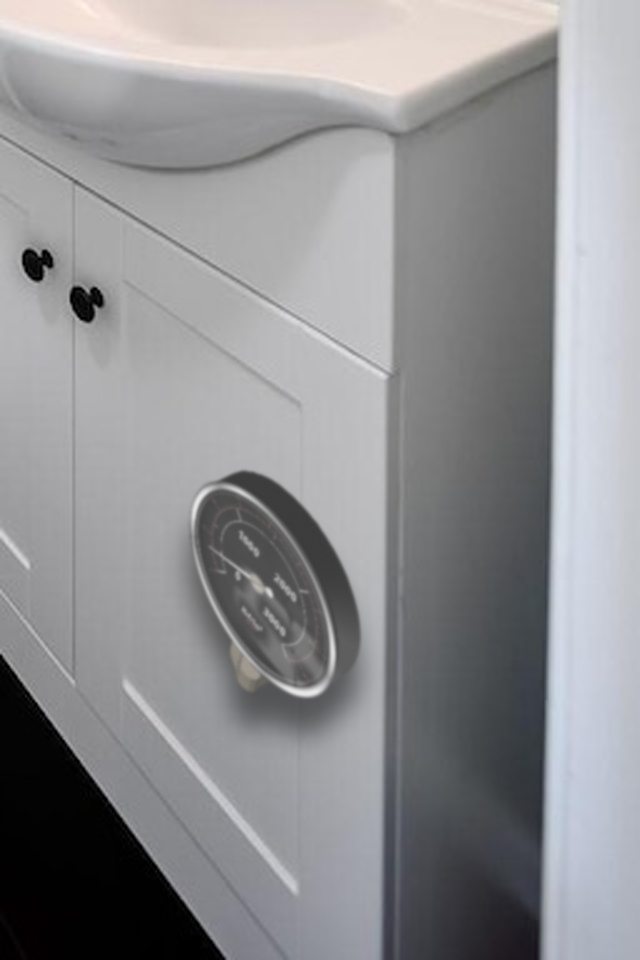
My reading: 250,psi
